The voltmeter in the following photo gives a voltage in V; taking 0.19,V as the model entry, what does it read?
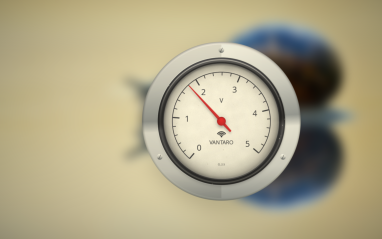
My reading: 1.8,V
